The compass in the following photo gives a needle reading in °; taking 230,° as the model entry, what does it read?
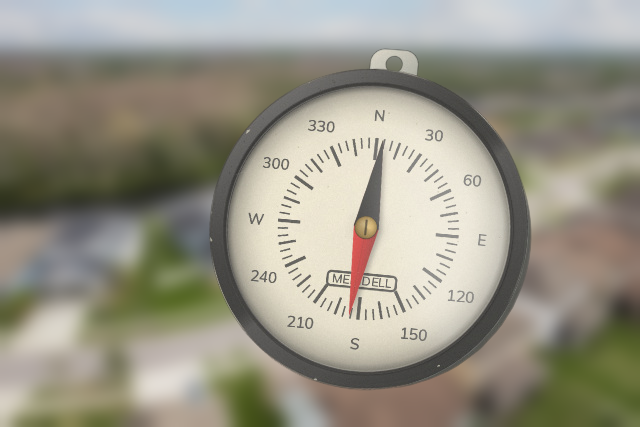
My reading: 185,°
